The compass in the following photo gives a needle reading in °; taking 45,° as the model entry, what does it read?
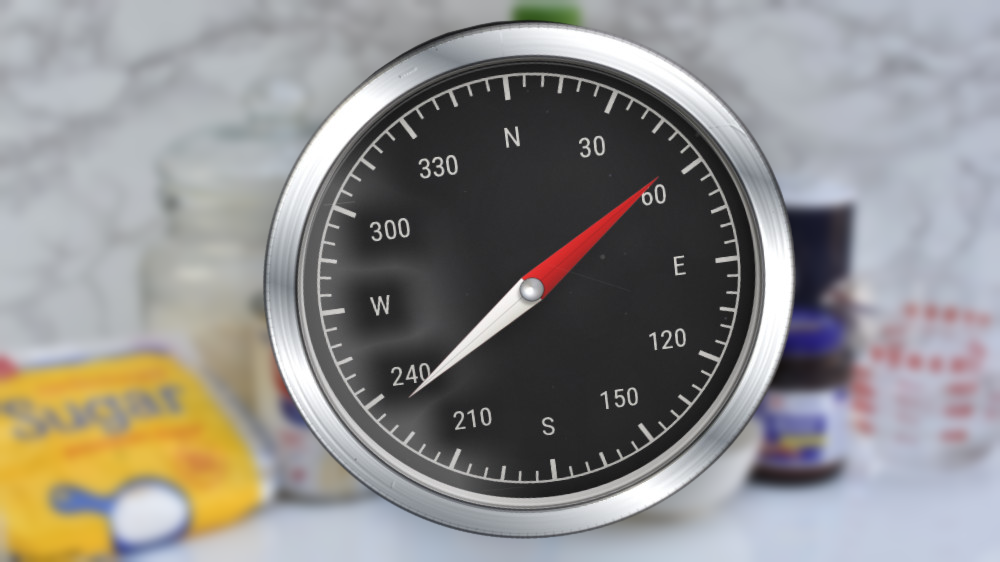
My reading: 55,°
